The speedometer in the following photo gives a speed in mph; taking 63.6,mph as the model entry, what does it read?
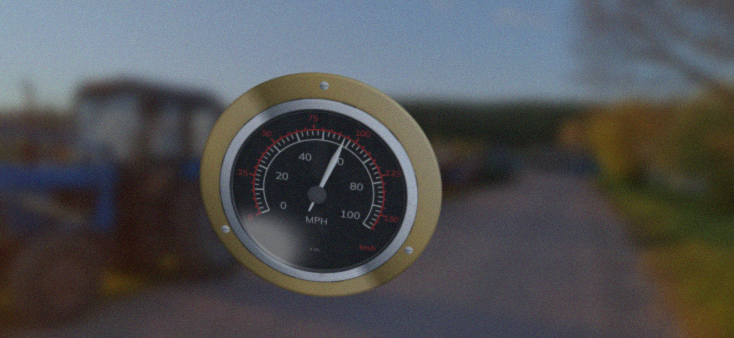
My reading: 58,mph
